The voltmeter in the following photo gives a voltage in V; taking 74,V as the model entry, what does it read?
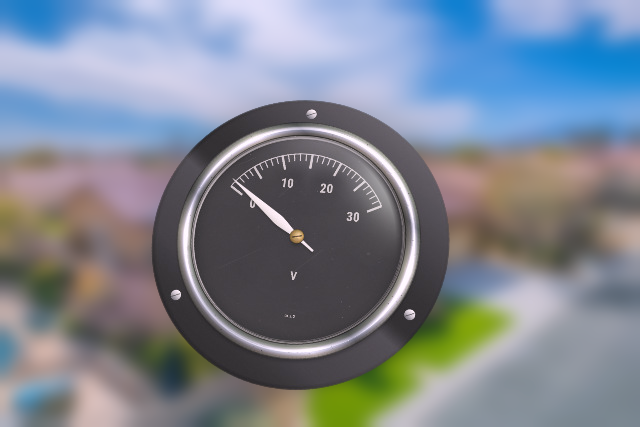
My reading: 1,V
